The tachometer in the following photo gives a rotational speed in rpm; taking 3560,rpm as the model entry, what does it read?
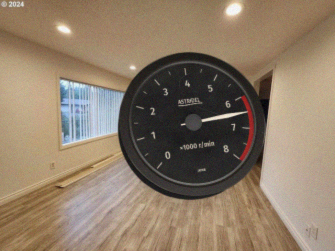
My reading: 6500,rpm
